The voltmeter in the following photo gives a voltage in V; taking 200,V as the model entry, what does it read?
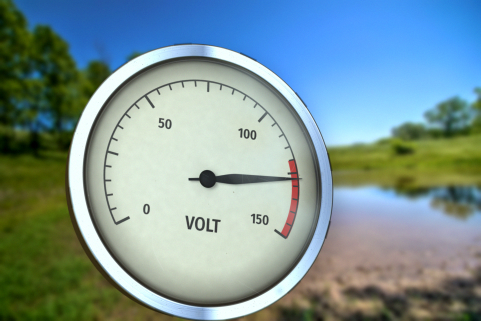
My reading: 127.5,V
